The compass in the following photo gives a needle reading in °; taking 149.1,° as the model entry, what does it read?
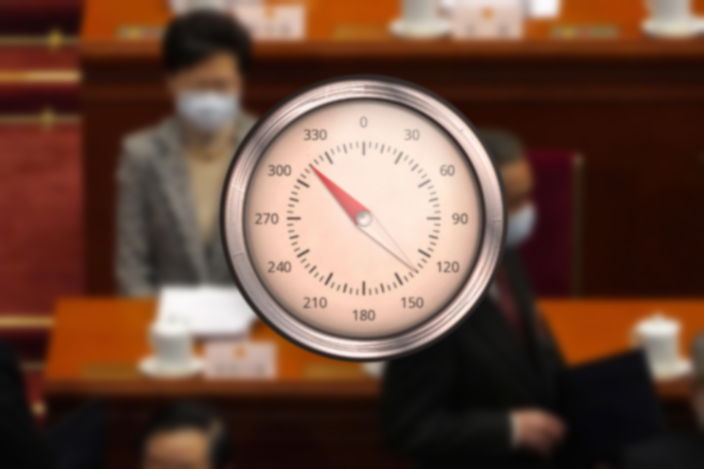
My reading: 315,°
